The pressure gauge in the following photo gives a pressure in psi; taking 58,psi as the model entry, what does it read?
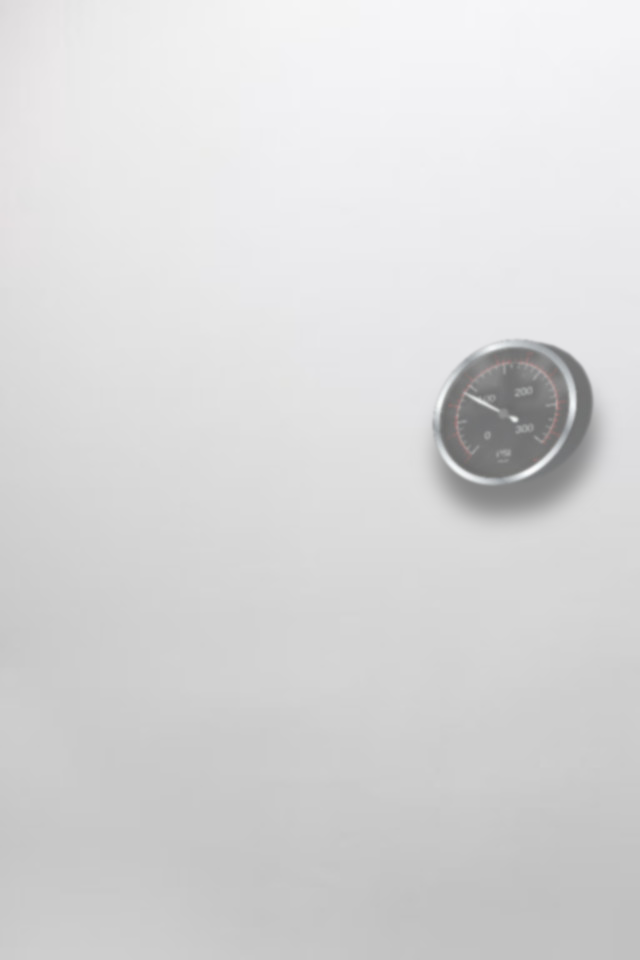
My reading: 90,psi
